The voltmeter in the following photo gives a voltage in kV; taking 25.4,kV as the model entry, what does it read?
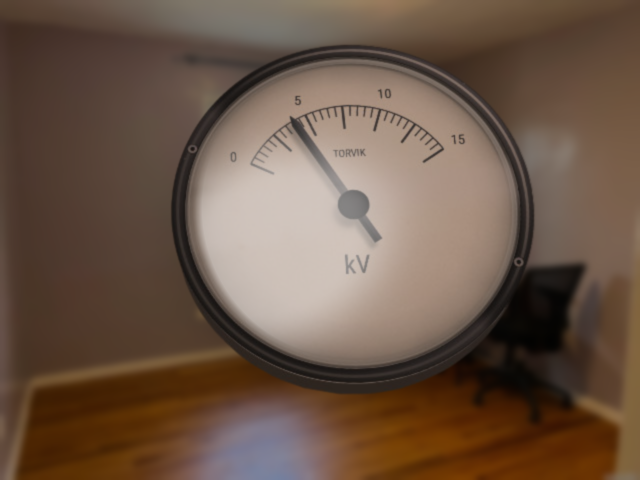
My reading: 4,kV
